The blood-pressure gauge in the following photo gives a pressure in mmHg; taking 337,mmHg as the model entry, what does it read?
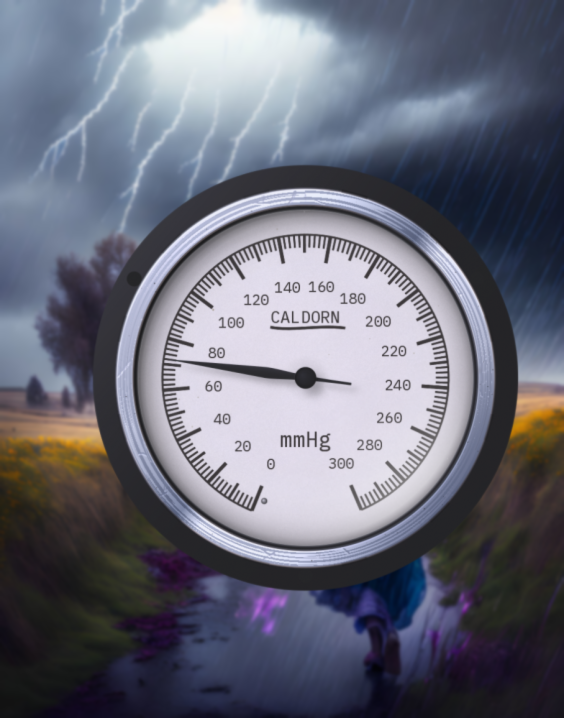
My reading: 72,mmHg
